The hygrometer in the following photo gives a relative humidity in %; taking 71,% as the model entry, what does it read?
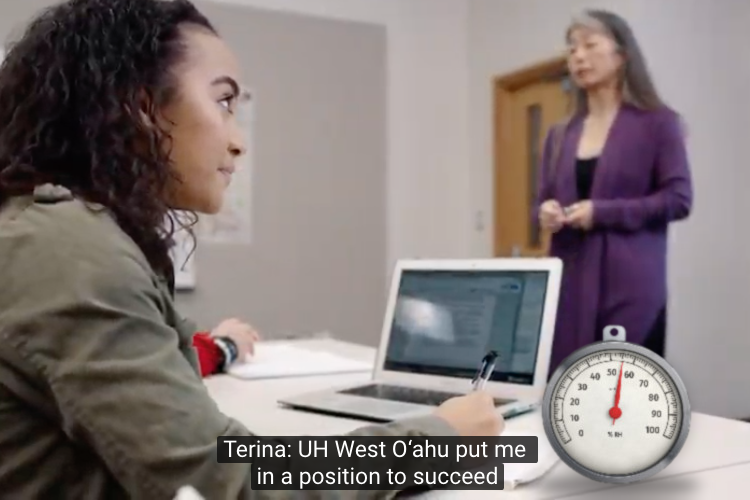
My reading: 55,%
